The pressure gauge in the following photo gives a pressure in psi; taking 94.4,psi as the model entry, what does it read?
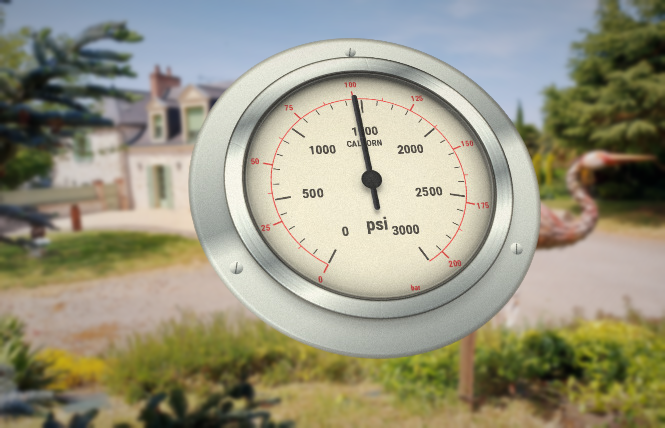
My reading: 1450,psi
